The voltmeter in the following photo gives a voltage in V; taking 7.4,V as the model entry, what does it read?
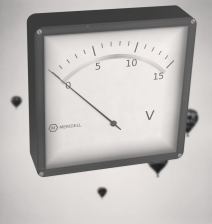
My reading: 0,V
